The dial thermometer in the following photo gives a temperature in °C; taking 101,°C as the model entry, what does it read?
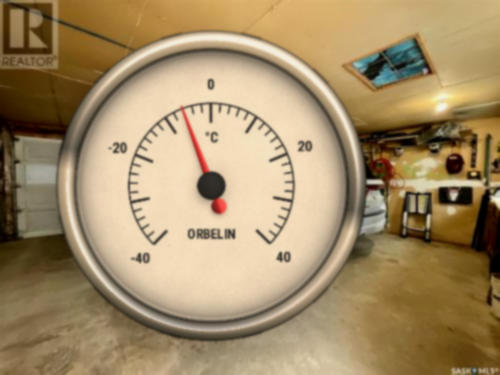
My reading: -6,°C
